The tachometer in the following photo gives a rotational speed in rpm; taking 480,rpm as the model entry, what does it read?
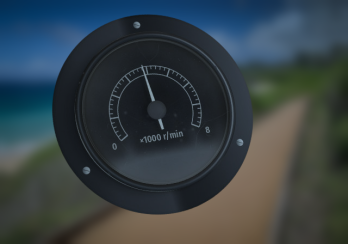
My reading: 3800,rpm
